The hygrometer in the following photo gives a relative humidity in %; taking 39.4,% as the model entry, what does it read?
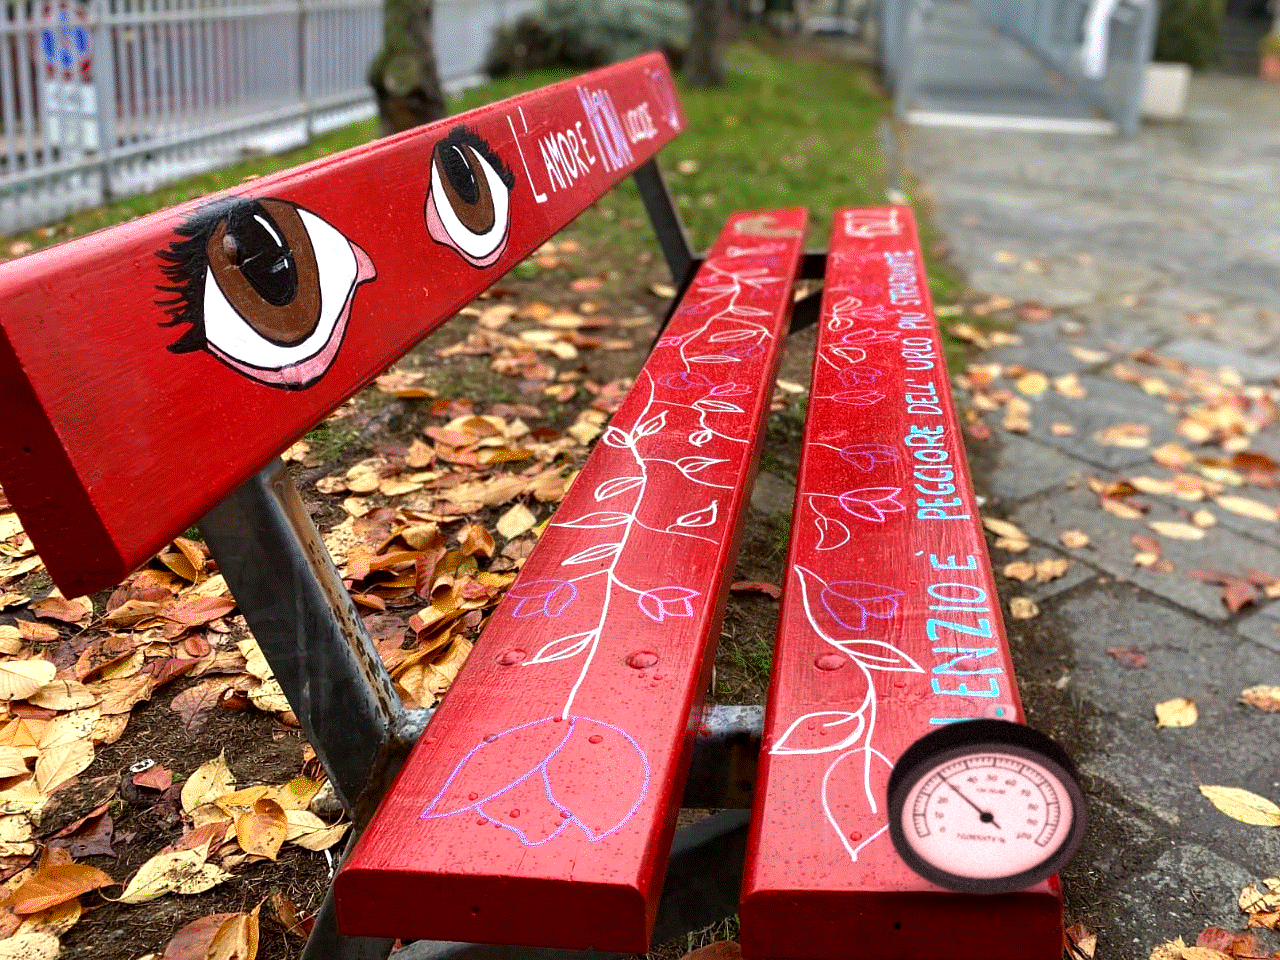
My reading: 30,%
